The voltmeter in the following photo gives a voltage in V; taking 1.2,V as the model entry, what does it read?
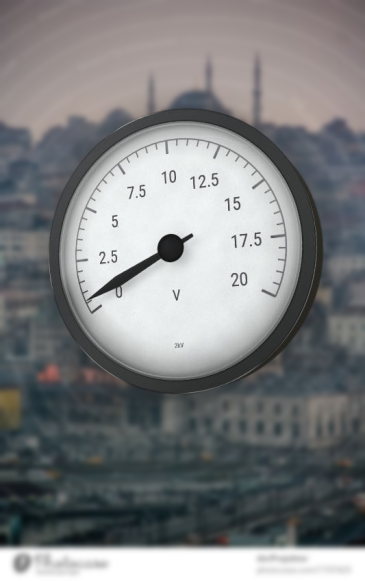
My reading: 0.5,V
